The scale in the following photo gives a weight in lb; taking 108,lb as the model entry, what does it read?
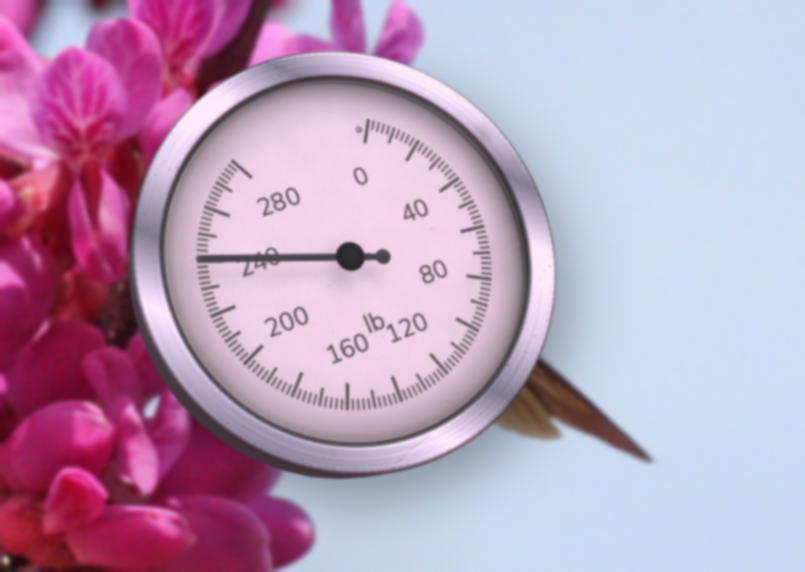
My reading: 240,lb
